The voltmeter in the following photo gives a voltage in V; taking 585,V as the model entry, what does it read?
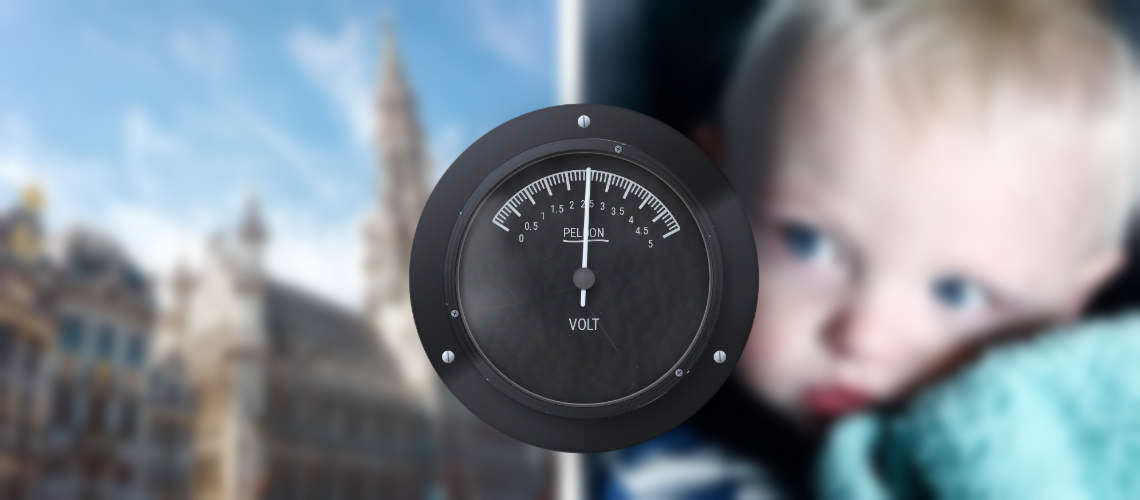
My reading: 2.5,V
